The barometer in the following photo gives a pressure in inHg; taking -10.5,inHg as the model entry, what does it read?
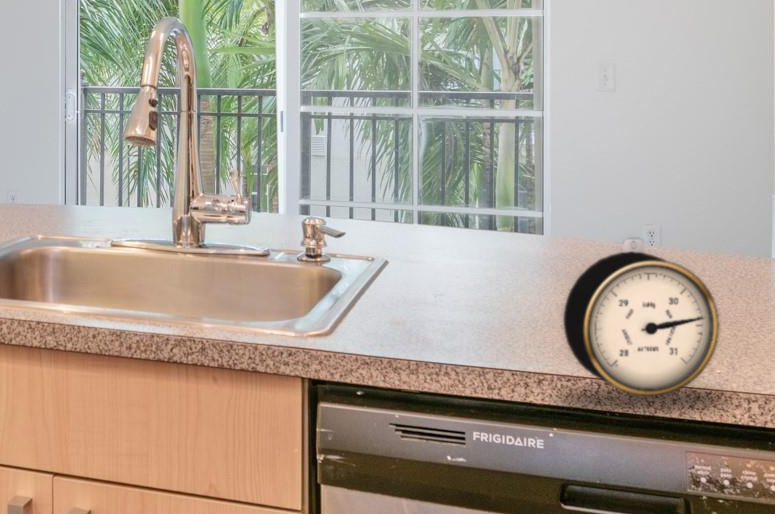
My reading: 30.4,inHg
